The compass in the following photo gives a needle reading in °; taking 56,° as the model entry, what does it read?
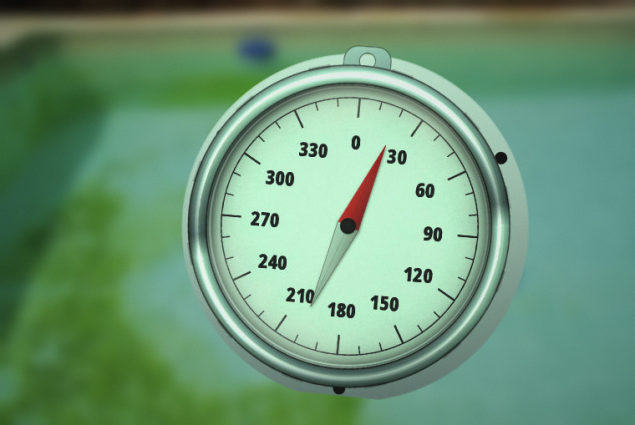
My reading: 20,°
